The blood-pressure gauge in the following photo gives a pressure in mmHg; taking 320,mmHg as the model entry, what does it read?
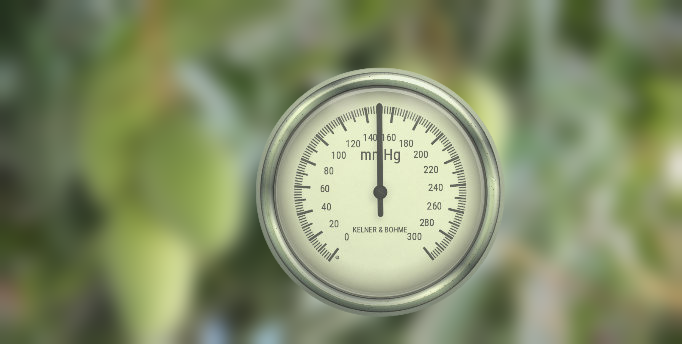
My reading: 150,mmHg
